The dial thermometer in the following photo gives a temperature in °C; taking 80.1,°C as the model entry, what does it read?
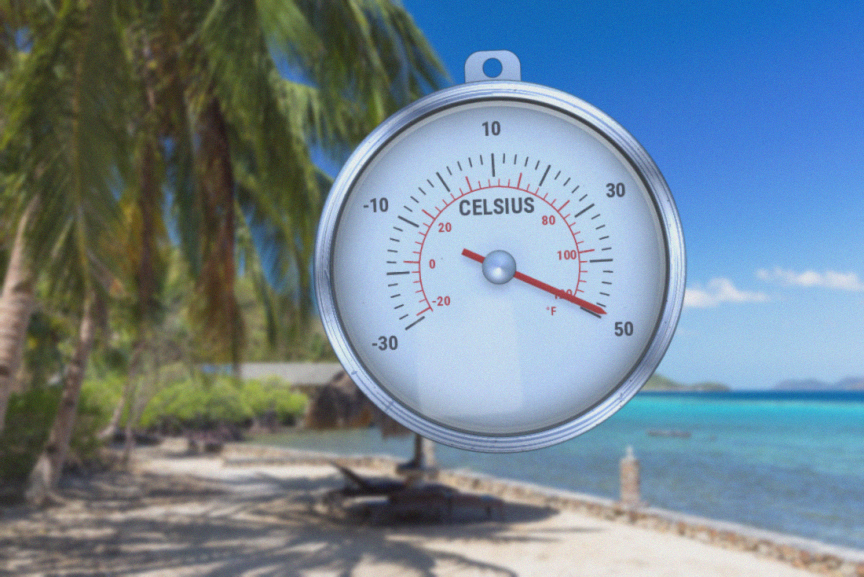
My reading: 49,°C
